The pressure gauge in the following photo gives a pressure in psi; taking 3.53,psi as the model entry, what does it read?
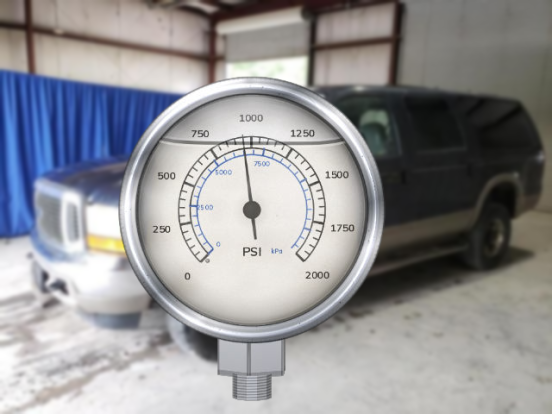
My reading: 950,psi
